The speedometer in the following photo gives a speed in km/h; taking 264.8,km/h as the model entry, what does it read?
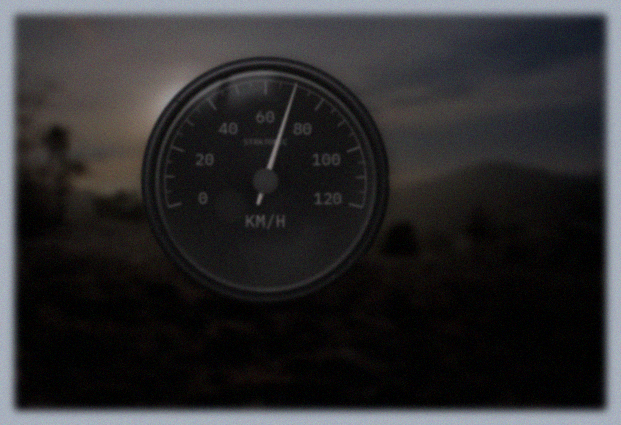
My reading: 70,km/h
